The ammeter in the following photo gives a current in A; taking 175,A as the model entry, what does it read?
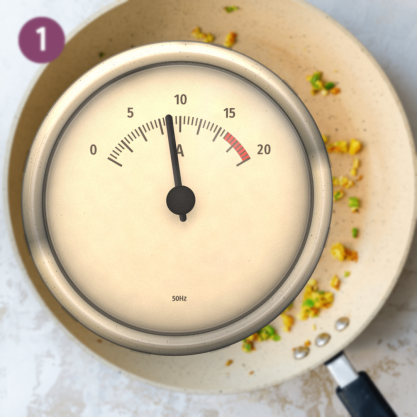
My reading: 8.5,A
